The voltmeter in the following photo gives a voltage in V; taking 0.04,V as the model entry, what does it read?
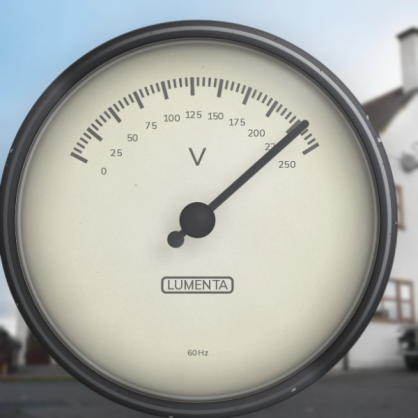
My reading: 230,V
